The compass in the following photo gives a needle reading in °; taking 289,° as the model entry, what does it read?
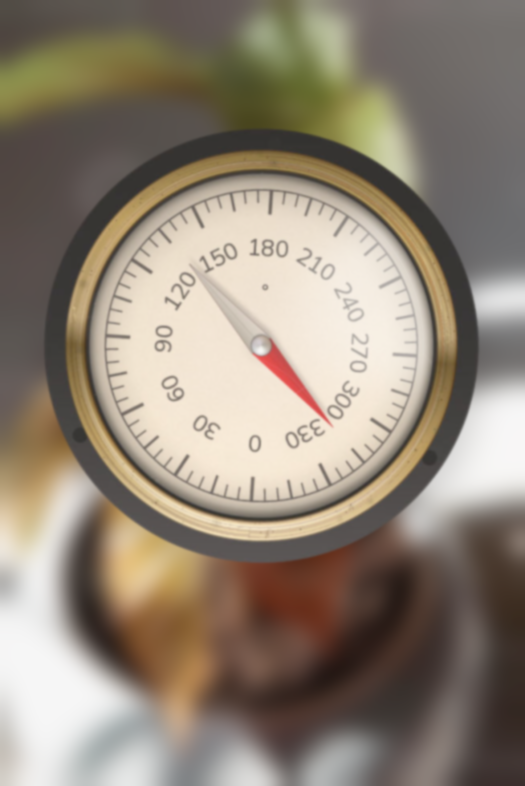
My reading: 315,°
